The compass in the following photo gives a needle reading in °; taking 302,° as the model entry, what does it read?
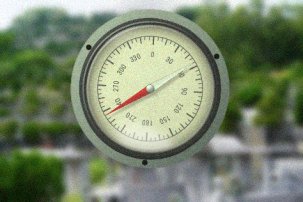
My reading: 235,°
